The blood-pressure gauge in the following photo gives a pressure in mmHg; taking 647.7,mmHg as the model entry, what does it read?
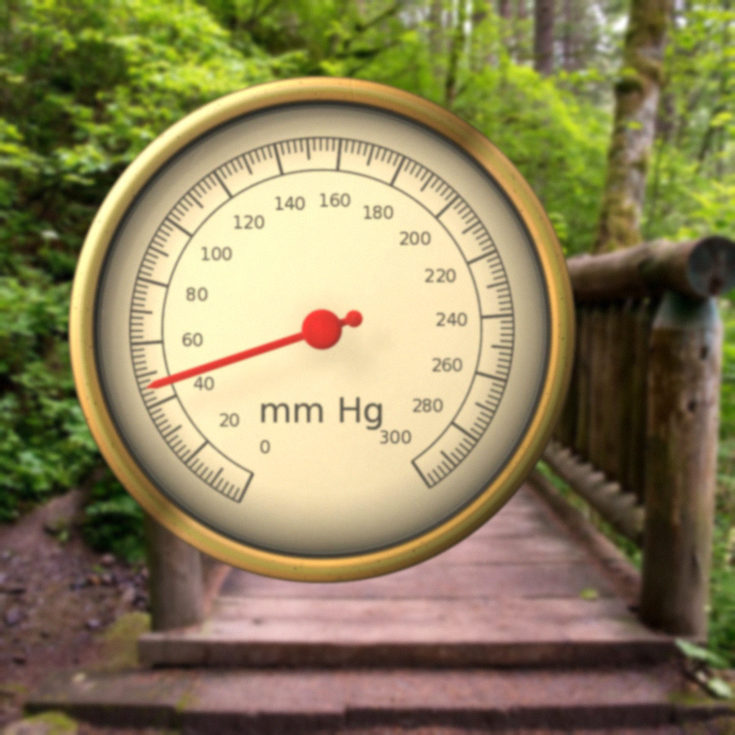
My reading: 46,mmHg
